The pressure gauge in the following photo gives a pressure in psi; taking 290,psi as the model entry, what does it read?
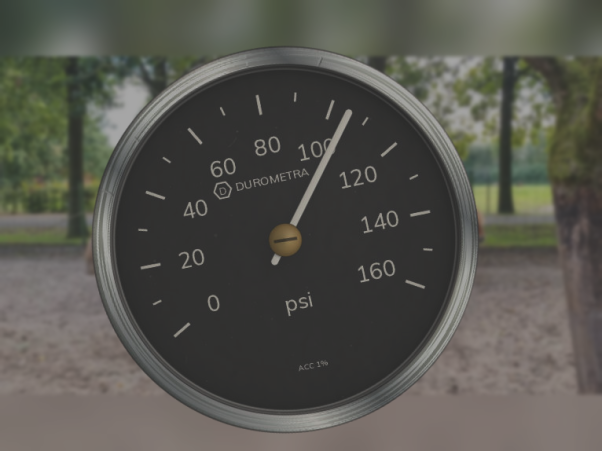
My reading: 105,psi
